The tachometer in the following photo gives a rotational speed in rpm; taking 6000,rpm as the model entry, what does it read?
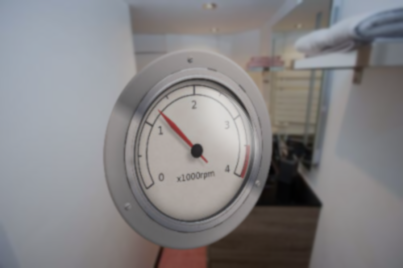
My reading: 1250,rpm
